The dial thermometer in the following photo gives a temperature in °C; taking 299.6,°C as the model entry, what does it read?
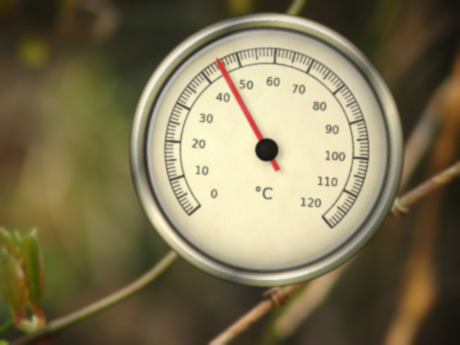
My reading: 45,°C
